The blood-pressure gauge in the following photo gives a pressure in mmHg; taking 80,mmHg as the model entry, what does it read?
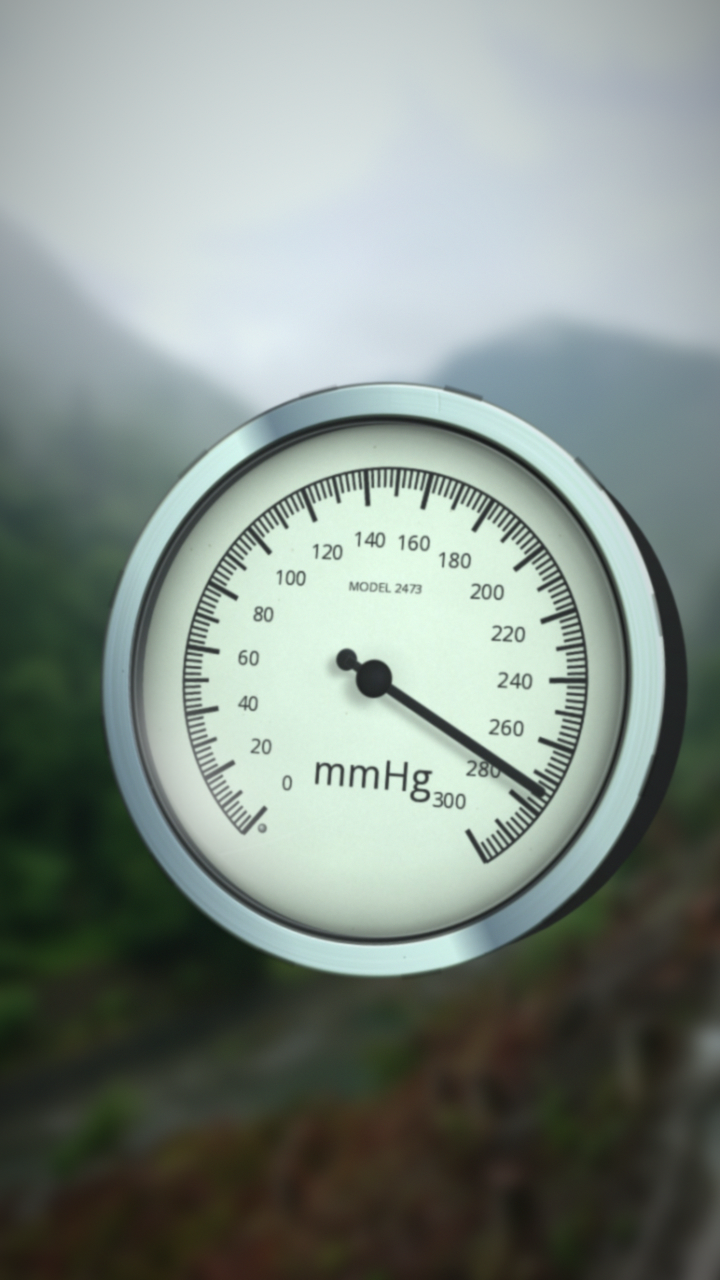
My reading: 274,mmHg
